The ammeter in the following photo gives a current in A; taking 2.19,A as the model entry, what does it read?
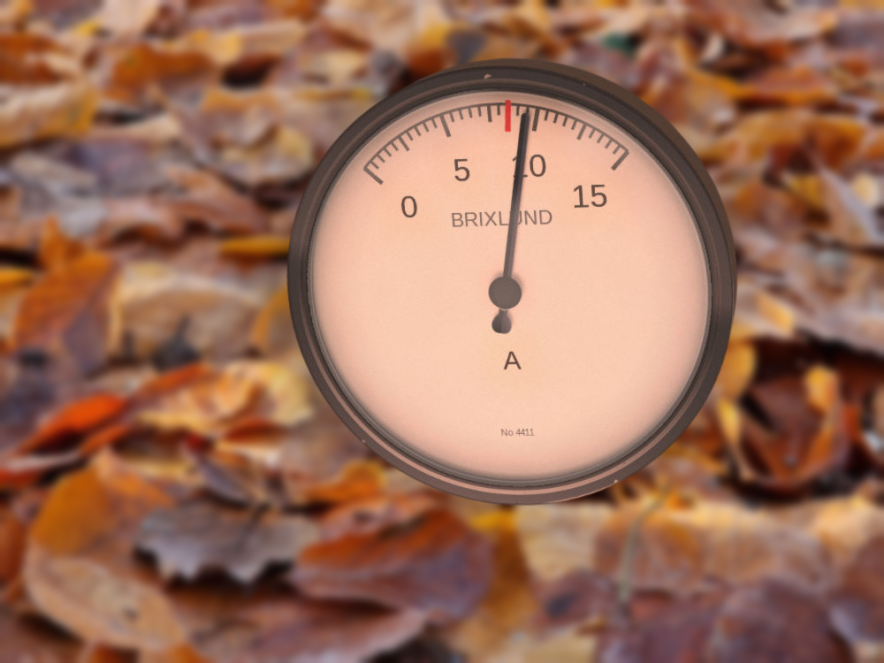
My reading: 9.5,A
